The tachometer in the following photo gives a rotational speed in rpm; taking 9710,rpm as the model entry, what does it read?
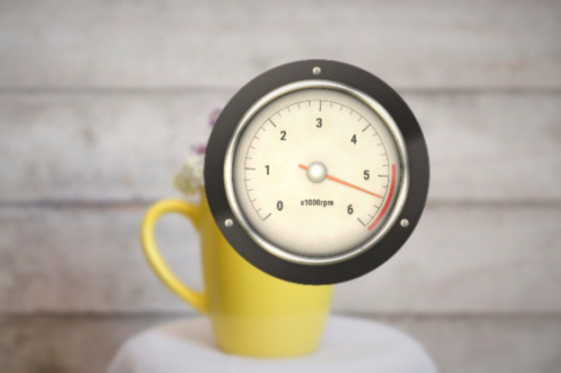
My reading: 5400,rpm
